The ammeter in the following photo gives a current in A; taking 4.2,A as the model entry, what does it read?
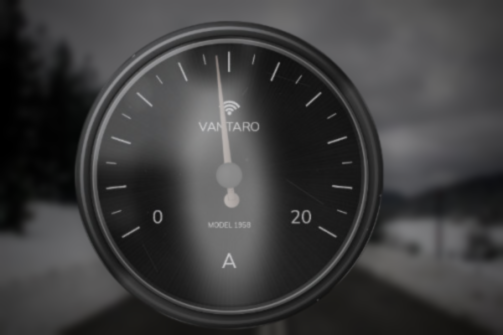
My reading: 9.5,A
